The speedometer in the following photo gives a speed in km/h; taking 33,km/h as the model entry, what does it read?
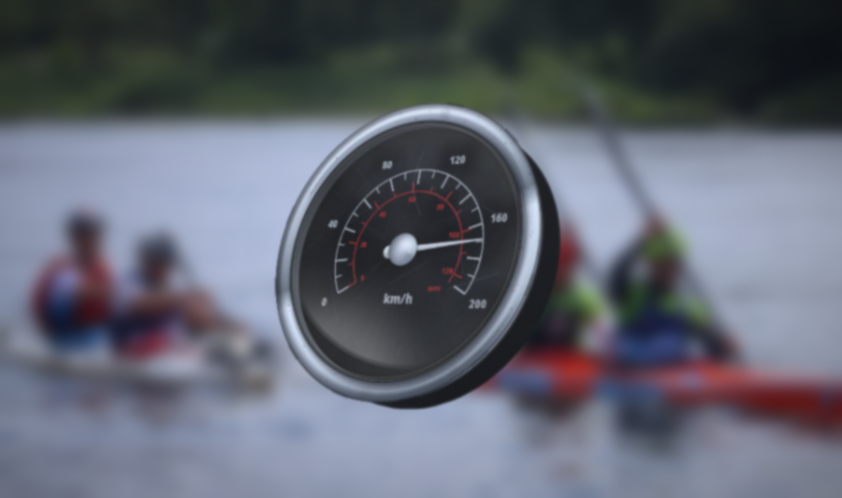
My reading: 170,km/h
